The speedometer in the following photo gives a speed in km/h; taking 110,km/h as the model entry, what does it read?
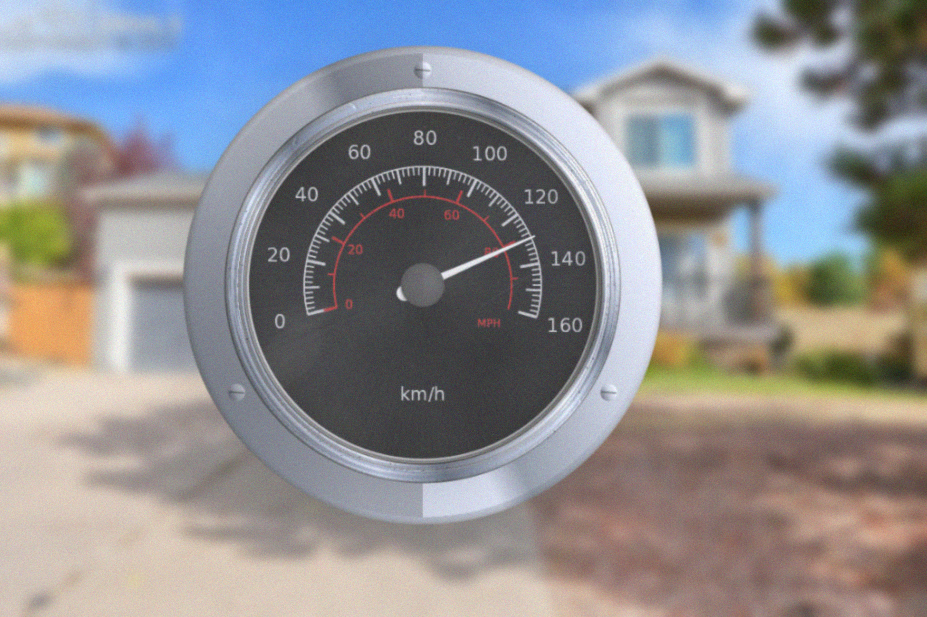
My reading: 130,km/h
